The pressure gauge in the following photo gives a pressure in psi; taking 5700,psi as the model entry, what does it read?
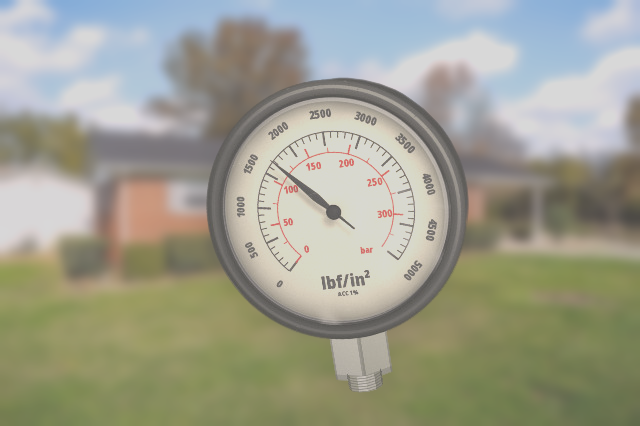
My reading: 1700,psi
